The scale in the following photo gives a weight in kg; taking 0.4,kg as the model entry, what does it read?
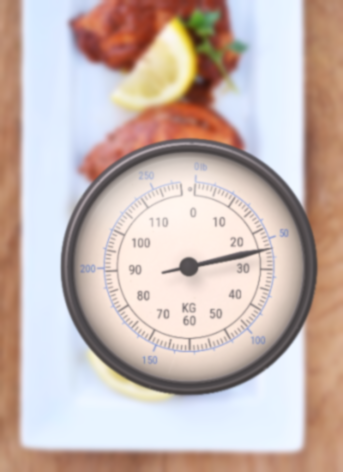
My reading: 25,kg
